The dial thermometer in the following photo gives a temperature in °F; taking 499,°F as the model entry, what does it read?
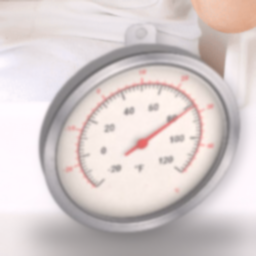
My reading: 80,°F
